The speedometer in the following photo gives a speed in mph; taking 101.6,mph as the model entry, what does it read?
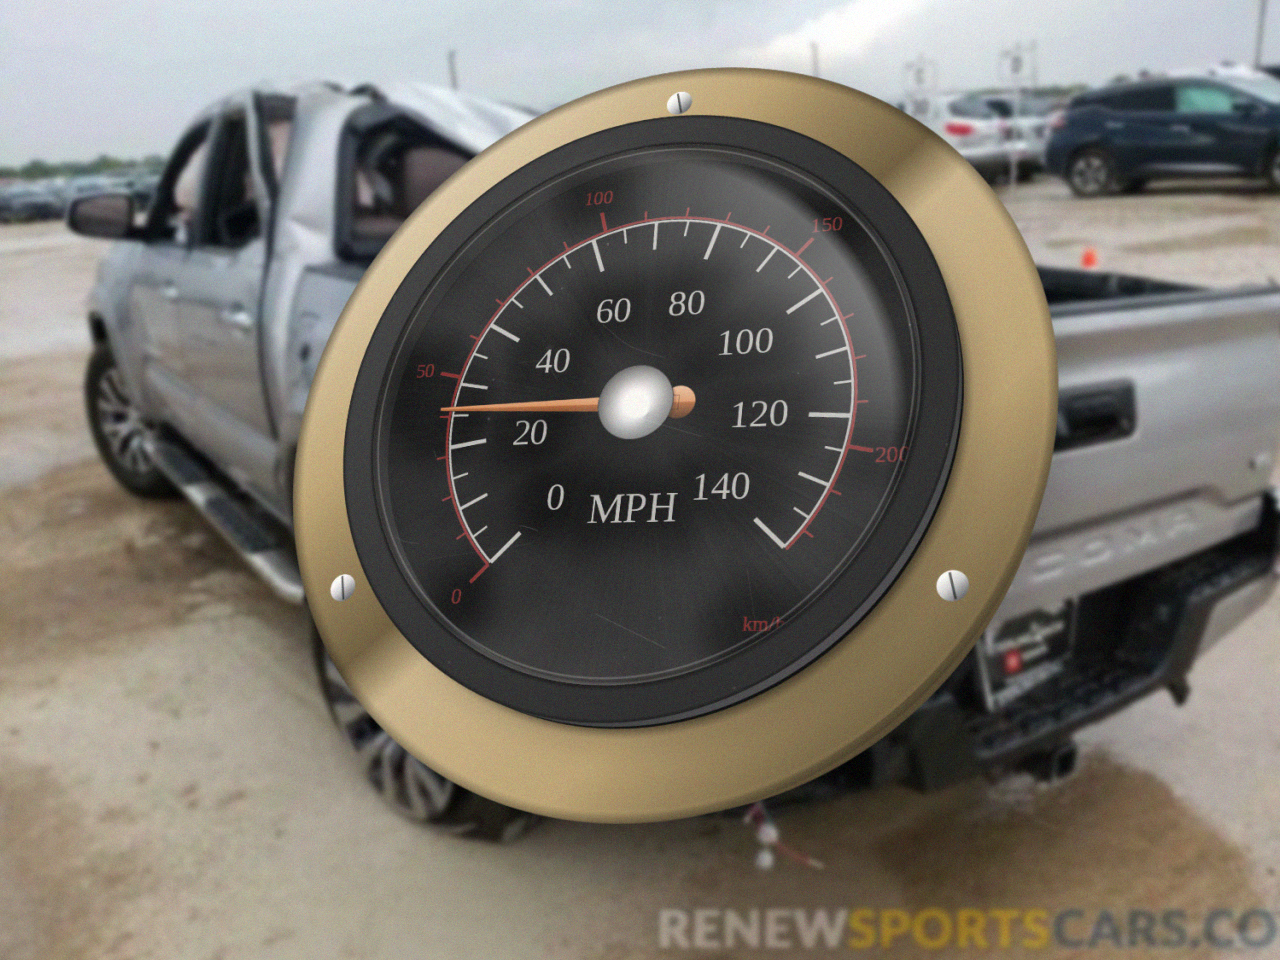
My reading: 25,mph
